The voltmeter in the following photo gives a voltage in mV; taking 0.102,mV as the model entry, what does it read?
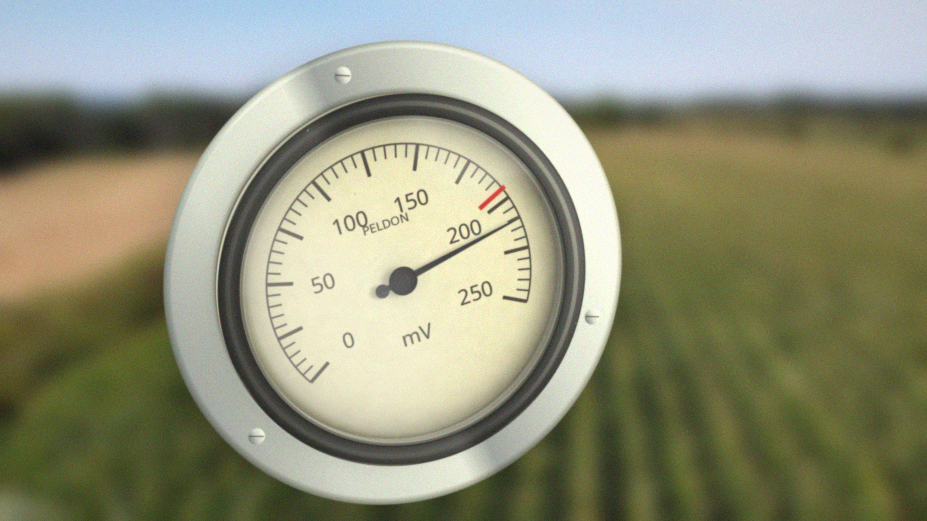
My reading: 210,mV
